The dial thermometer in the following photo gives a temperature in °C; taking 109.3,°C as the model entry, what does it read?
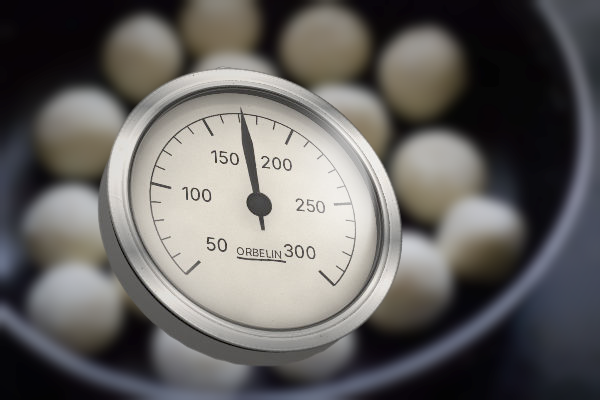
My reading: 170,°C
